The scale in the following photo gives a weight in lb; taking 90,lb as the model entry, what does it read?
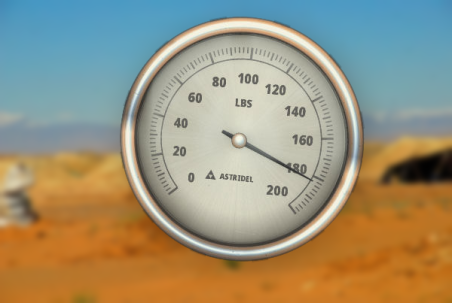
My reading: 182,lb
